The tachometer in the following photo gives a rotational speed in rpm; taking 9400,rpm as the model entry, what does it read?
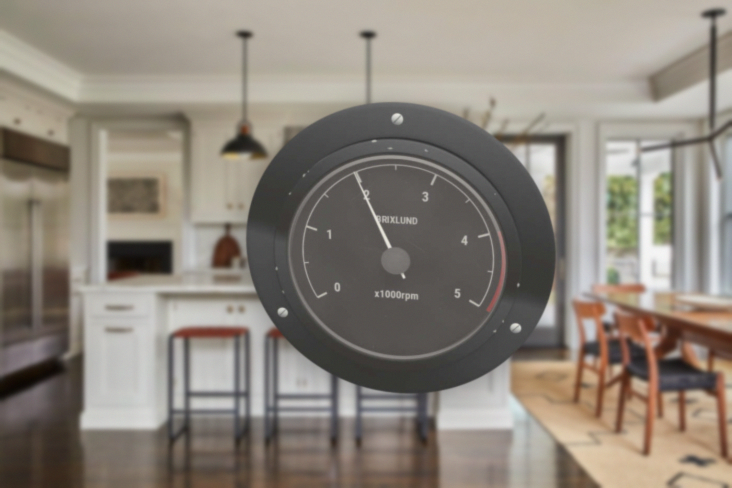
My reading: 2000,rpm
